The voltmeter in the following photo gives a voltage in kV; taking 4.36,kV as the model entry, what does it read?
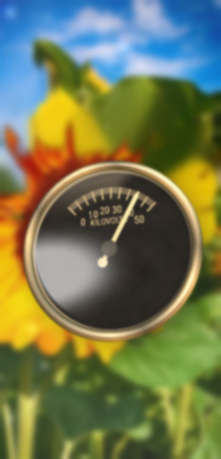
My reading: 40,kV
